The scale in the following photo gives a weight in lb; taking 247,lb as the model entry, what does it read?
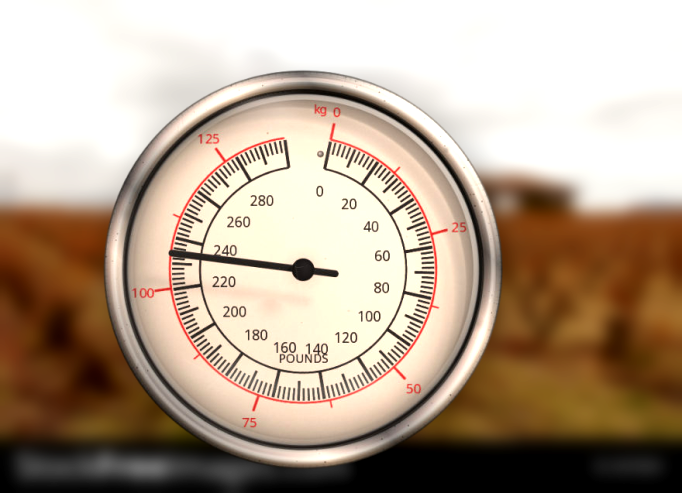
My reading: 234,lb
